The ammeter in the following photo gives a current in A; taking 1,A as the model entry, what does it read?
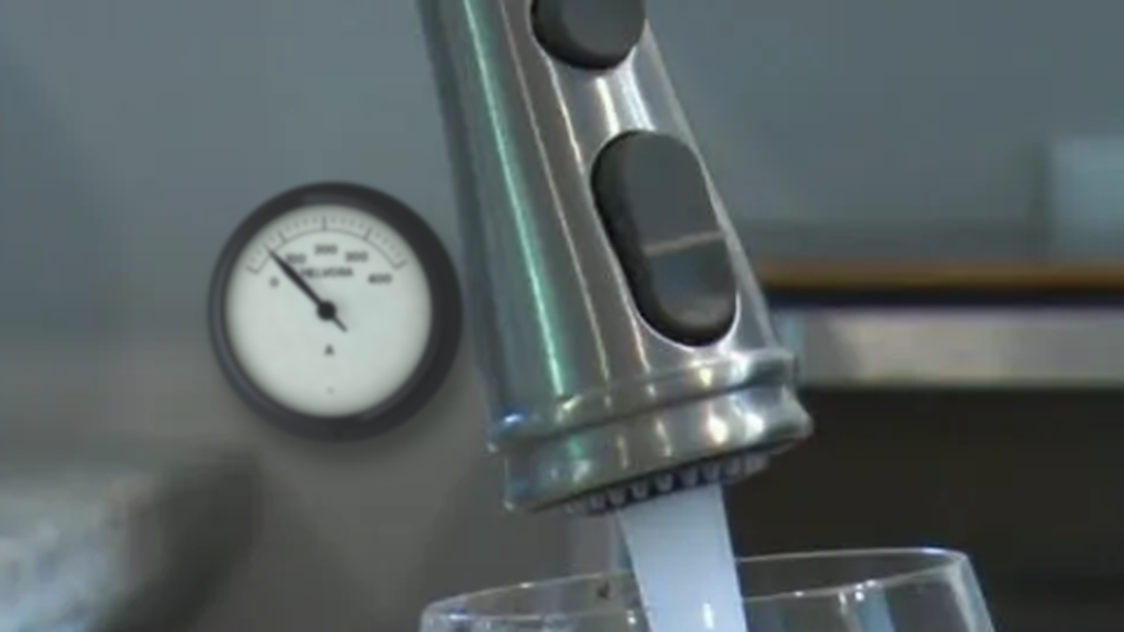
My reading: 60,A
